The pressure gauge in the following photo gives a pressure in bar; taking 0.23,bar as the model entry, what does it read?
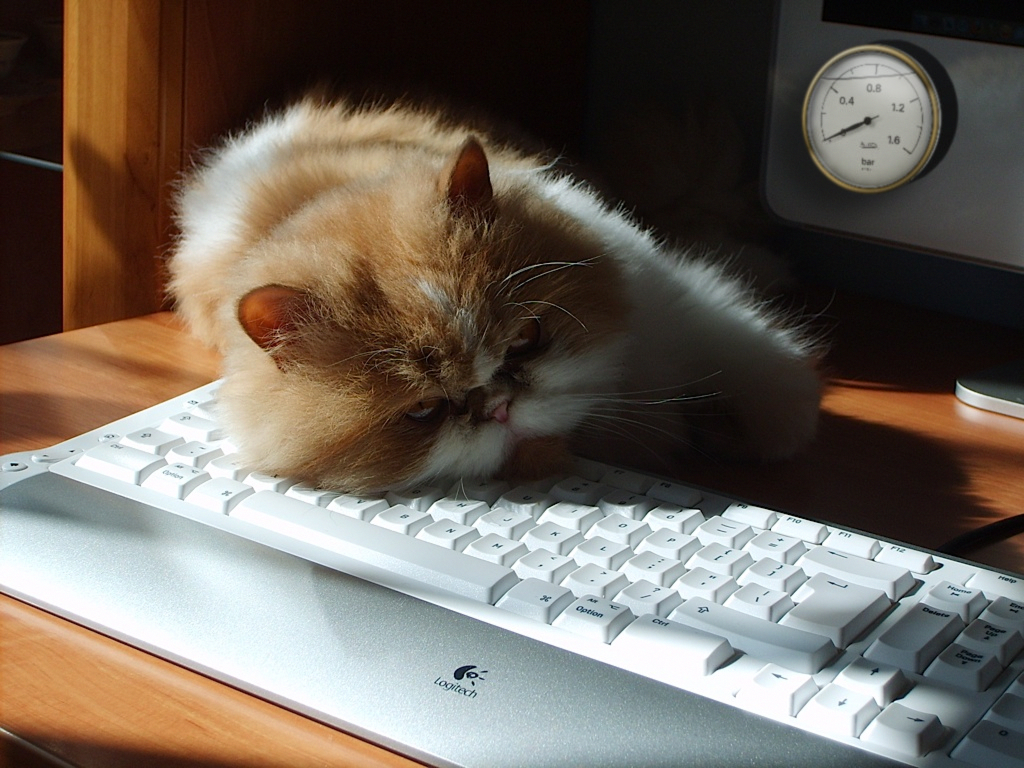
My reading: 0,bar
